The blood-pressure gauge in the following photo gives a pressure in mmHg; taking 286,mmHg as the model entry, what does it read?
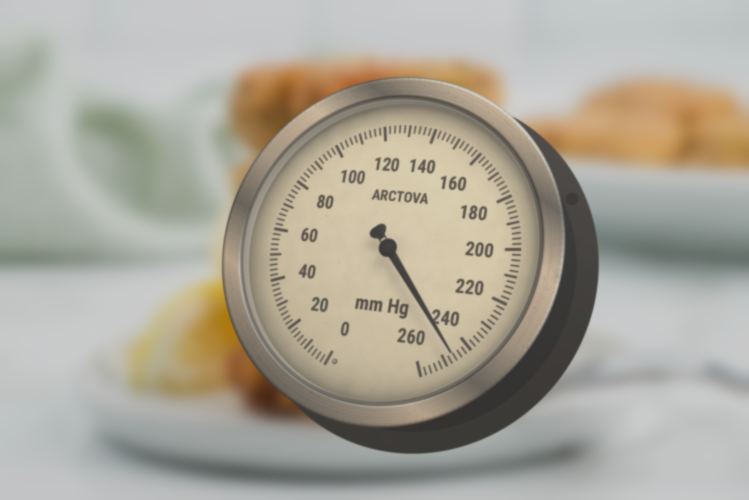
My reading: 246,mmHg
